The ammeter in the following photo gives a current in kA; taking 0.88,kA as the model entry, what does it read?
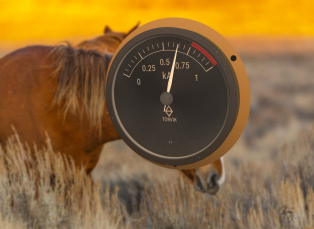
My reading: 0.65,kA
